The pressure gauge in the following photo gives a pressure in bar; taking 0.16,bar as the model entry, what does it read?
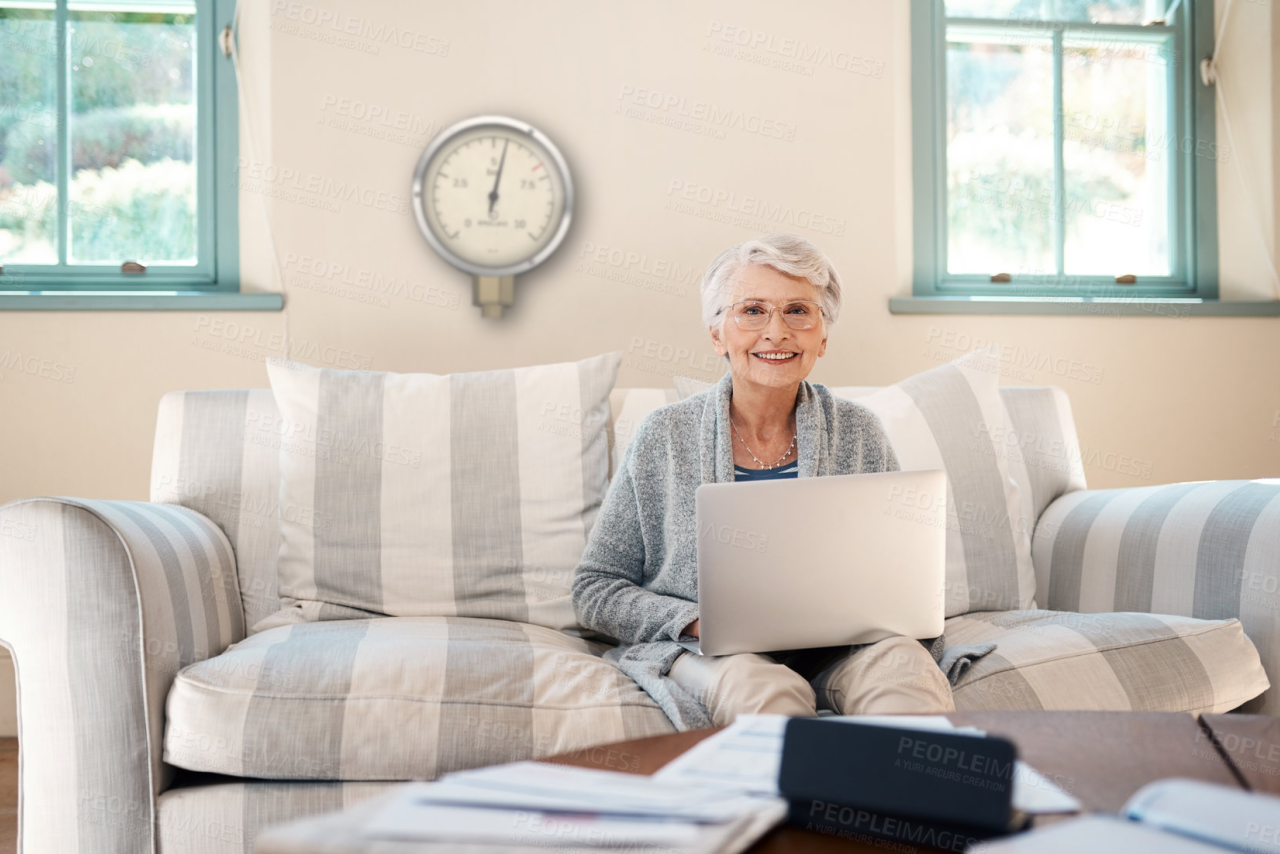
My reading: 5.5,bar
